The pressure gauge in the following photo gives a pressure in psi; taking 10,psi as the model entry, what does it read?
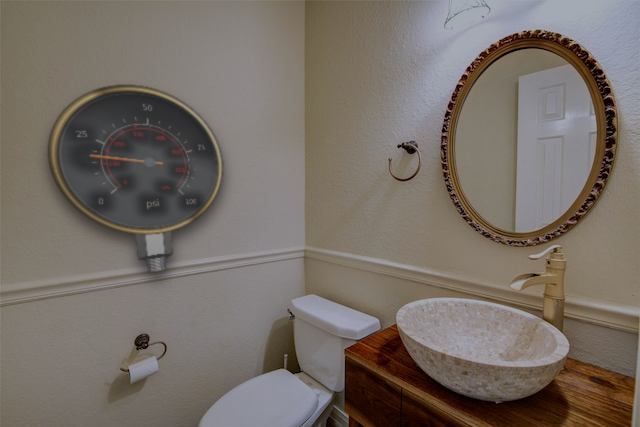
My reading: 17.5,psi
